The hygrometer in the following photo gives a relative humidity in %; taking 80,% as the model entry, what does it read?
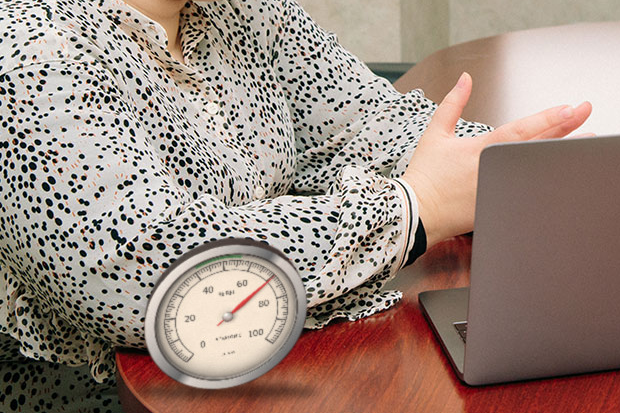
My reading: 70,%
